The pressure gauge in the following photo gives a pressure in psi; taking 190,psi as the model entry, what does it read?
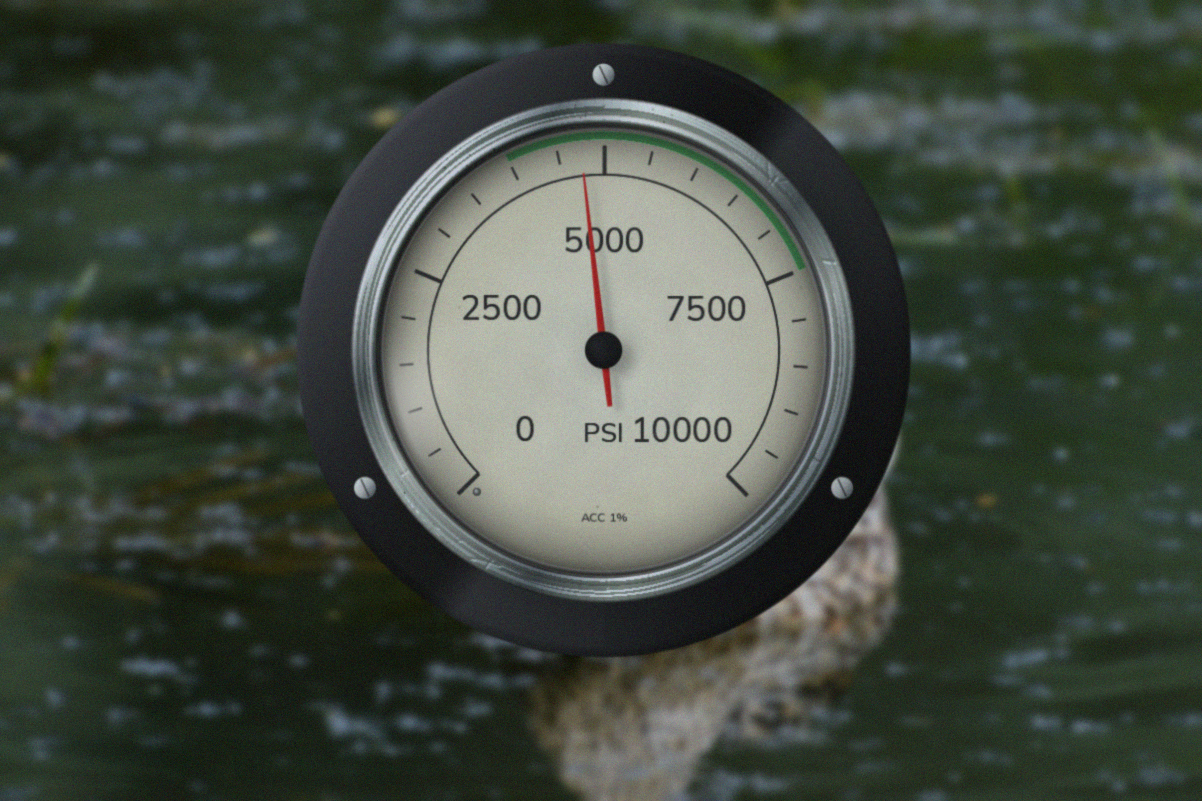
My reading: 4750,psi
